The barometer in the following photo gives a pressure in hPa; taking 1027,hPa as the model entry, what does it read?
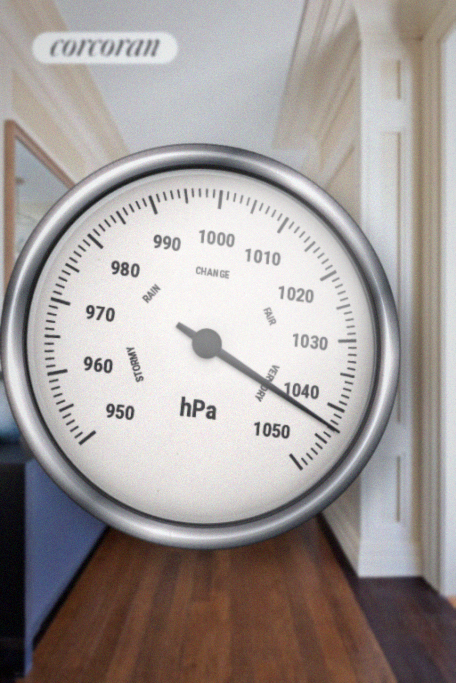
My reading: 1043,hPa
